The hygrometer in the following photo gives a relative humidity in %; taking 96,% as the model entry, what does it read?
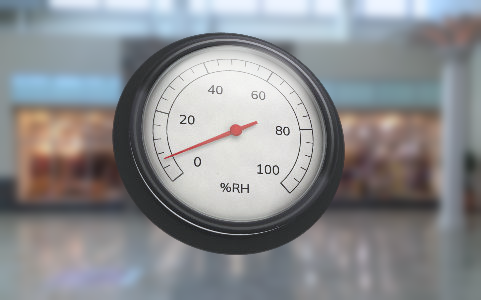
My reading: 6,%
